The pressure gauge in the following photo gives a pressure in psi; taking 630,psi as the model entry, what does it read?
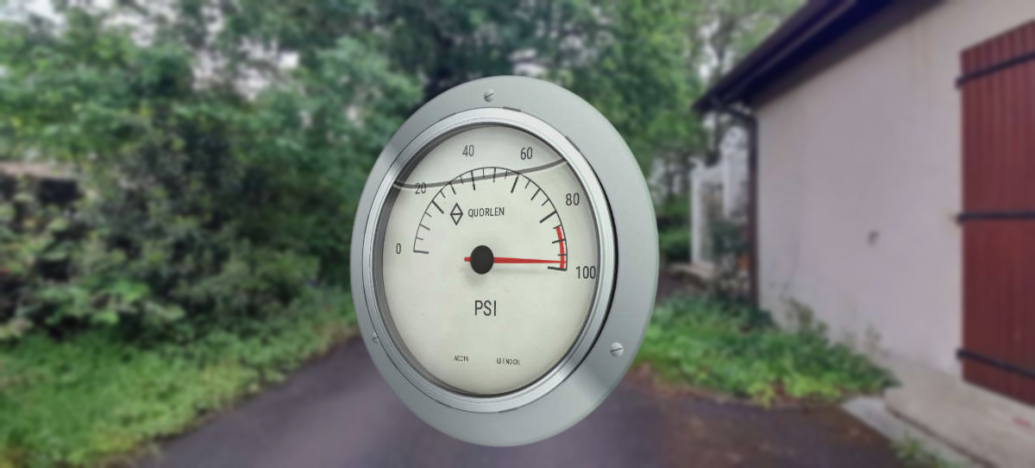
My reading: 97.5,psi
